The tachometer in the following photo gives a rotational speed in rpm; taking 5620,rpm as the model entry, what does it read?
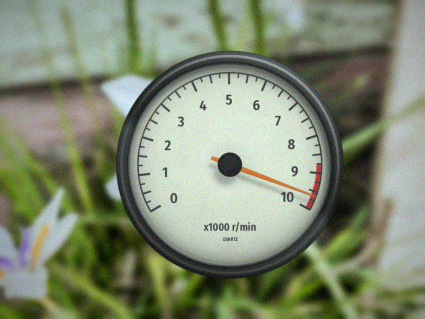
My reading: 9625,rpm
